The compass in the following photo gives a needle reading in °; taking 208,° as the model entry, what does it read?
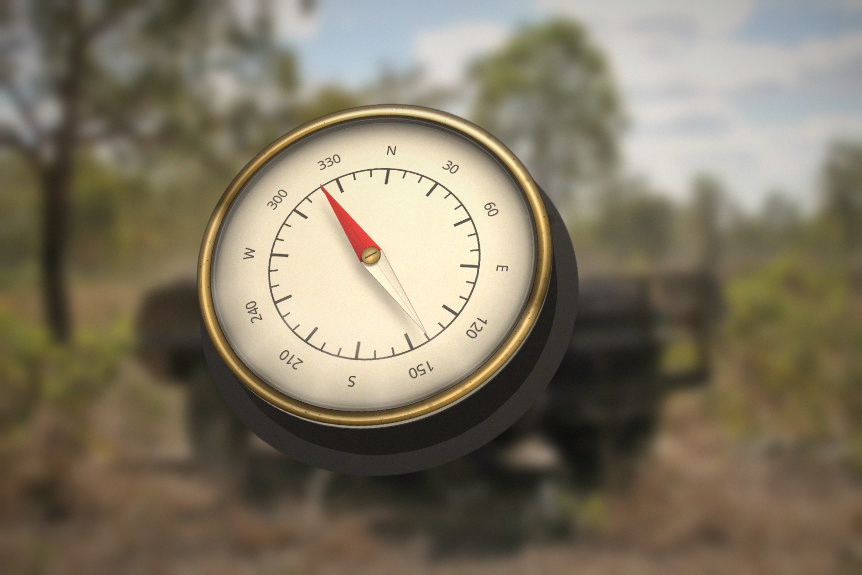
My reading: 320,°
